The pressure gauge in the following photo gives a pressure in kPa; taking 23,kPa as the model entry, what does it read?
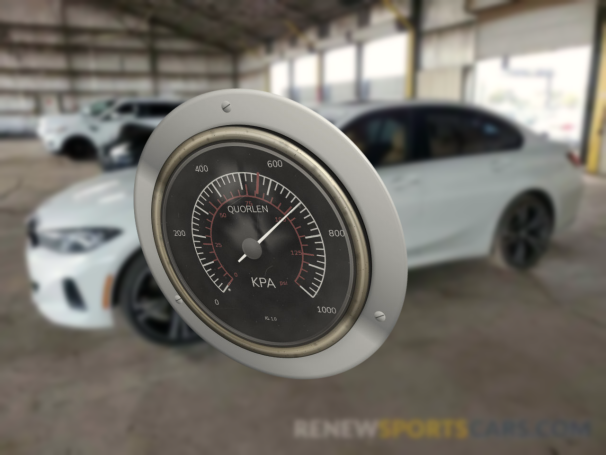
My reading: 700,kPa
